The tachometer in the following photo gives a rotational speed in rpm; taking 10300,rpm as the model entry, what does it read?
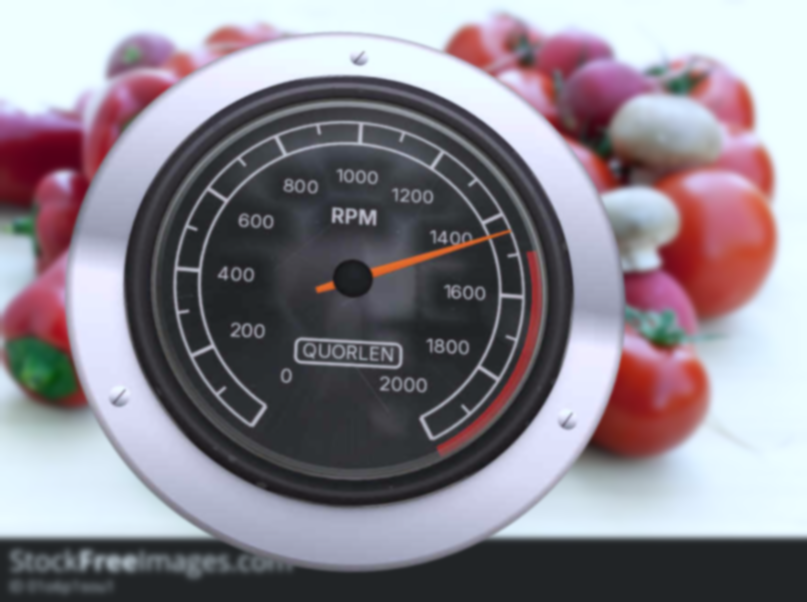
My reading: 1450,rpm
